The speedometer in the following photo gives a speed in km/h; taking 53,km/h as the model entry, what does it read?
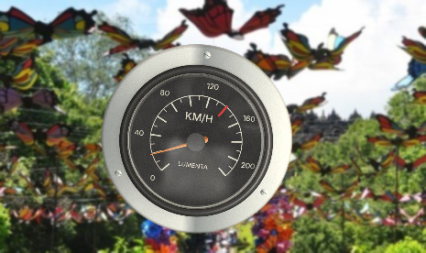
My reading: 20,km/h
